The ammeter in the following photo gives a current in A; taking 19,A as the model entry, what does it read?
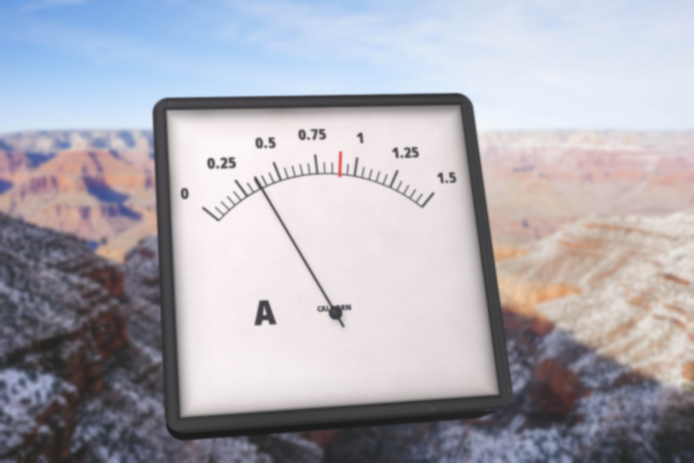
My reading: 0.35,A
